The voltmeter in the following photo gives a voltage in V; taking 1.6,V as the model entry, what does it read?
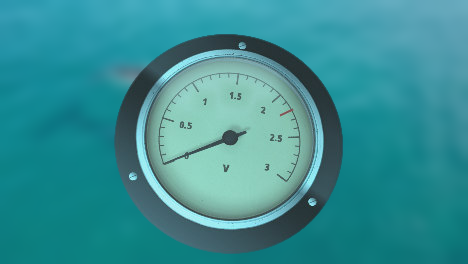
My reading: 0,V
